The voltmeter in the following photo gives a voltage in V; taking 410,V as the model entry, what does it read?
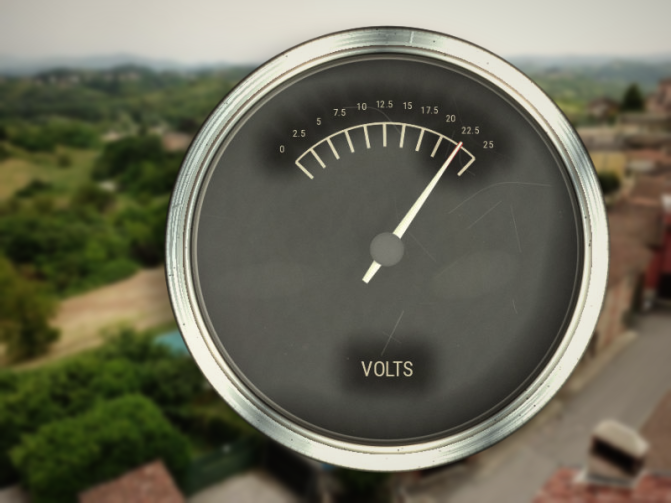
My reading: 22.5,V
